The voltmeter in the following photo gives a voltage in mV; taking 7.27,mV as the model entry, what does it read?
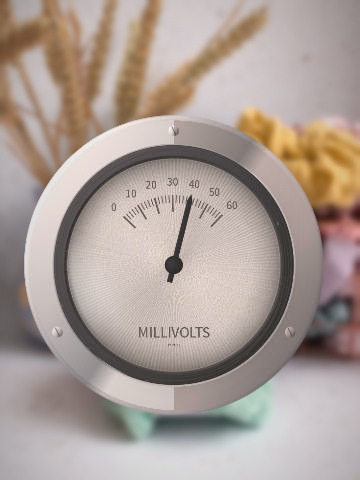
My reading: 40,mV
